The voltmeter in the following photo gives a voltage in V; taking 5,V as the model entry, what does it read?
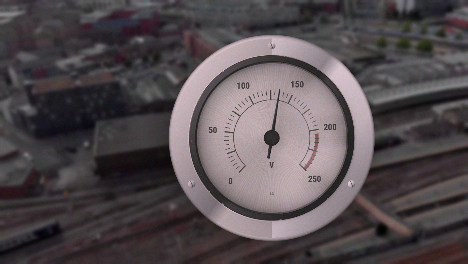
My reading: 135,V
